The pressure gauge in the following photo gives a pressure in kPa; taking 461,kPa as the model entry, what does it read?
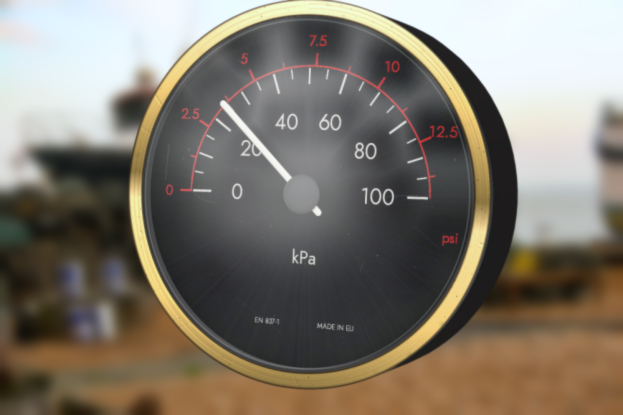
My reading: 25,kPa
